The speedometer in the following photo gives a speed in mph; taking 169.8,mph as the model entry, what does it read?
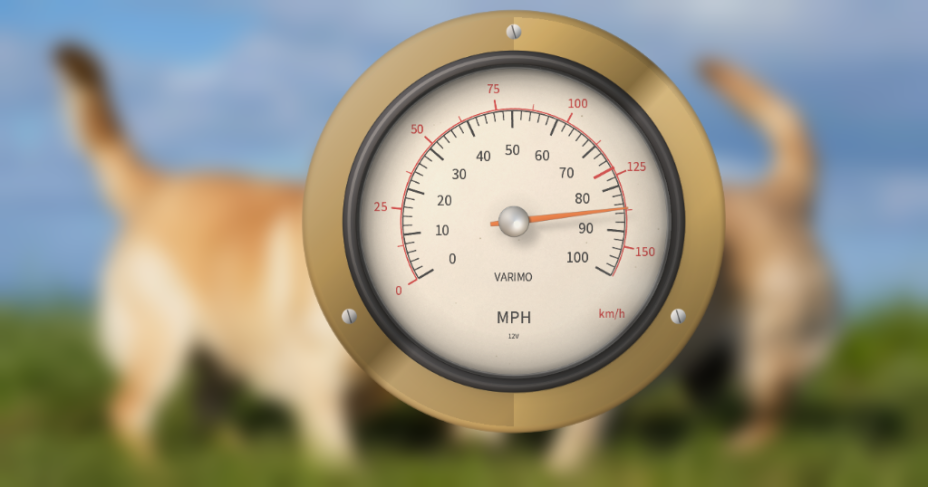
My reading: 85,mph
